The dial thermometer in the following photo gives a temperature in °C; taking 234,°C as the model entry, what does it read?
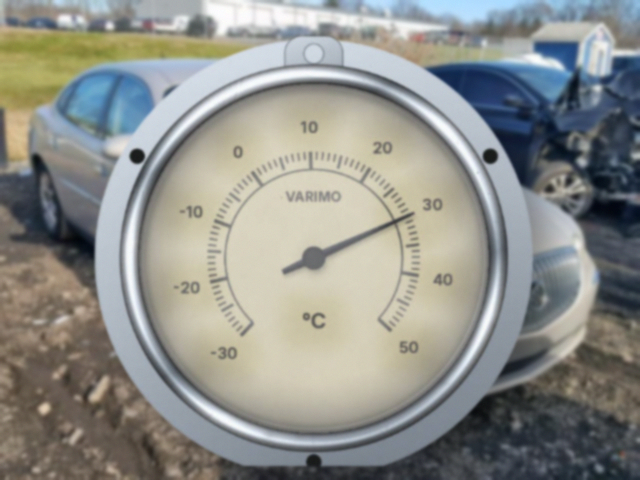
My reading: 30,°C
